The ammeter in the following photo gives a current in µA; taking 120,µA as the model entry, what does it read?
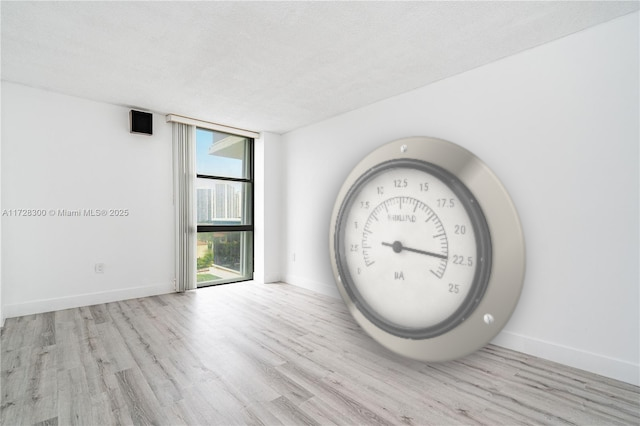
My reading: 22.5,µA
